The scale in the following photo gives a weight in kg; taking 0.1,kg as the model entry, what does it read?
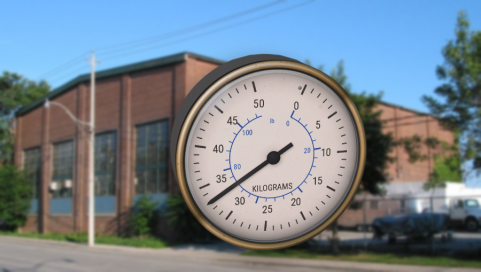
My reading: 33,kg
